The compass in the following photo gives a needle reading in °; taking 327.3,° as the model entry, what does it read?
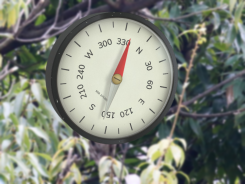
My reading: 337.5,°
